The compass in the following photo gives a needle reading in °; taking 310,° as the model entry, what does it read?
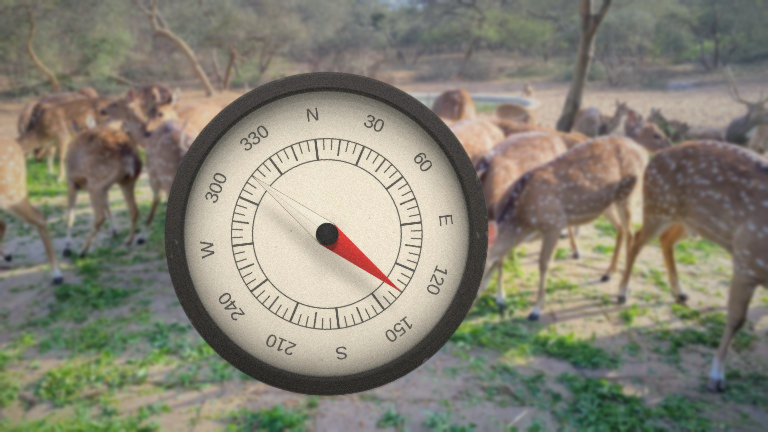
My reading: 135,°
